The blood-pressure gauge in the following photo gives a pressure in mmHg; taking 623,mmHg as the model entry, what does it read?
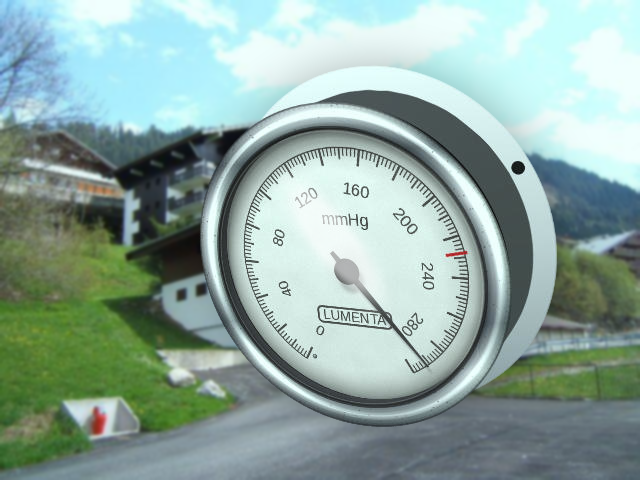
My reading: 290,mmHg
